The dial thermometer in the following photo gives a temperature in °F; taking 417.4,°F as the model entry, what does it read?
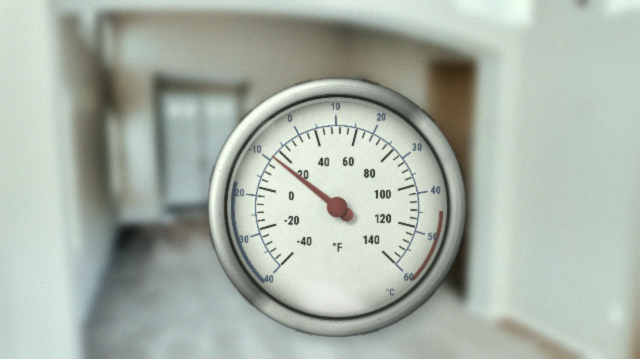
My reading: 16,°F
